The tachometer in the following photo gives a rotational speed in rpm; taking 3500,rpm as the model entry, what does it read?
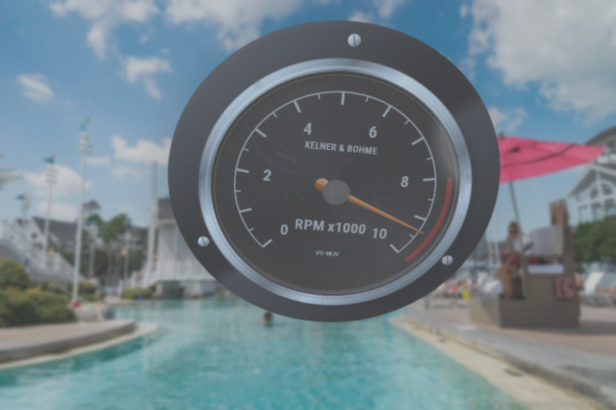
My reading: 9250,rpm
